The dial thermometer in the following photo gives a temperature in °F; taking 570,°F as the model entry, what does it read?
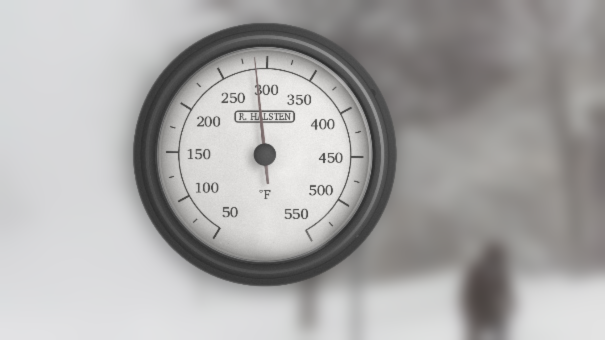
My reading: 287.5,°F
